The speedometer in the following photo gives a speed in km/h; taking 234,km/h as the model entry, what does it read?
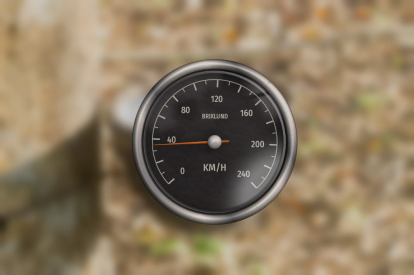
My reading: 35,km/h
